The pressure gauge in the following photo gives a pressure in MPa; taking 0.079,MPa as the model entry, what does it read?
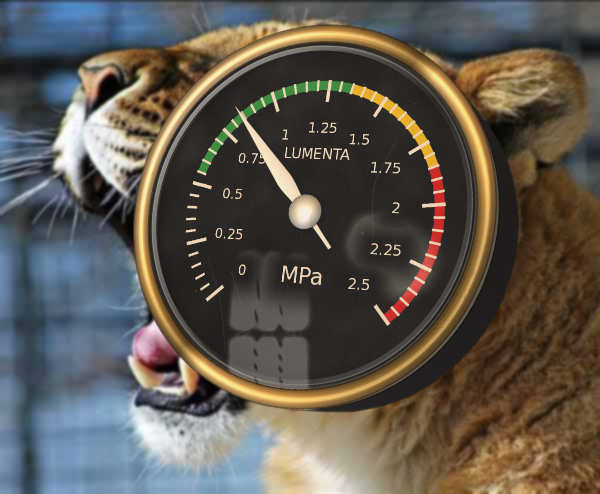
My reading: 0.85,MPa
